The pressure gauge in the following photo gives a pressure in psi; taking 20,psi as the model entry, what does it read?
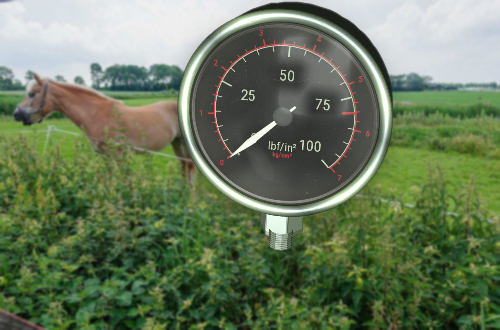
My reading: 0,psi
